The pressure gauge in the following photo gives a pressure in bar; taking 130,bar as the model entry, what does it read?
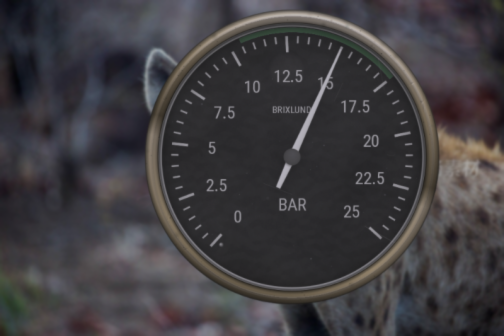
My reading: 15,bar
